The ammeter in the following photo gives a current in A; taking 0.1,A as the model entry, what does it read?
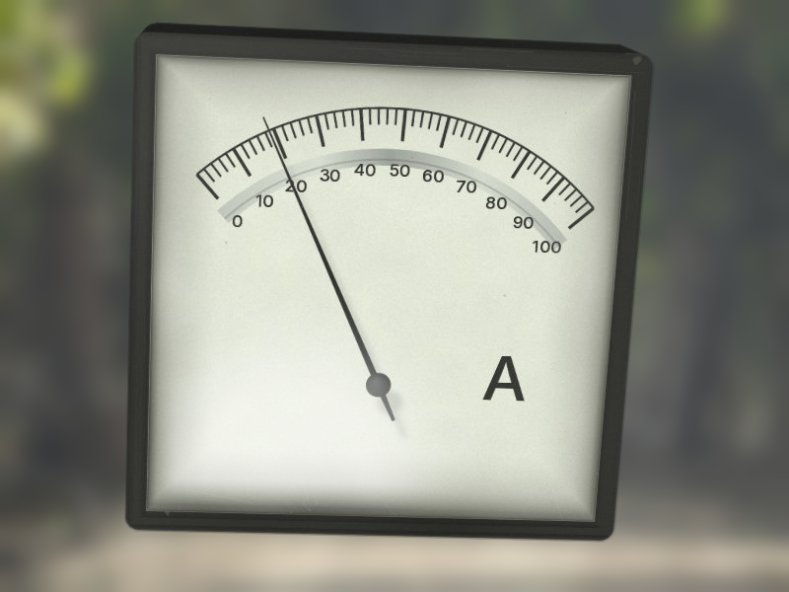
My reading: 19,A
